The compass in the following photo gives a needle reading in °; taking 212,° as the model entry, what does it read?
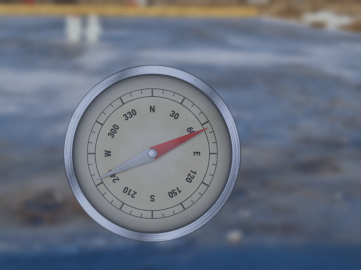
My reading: 65,°
